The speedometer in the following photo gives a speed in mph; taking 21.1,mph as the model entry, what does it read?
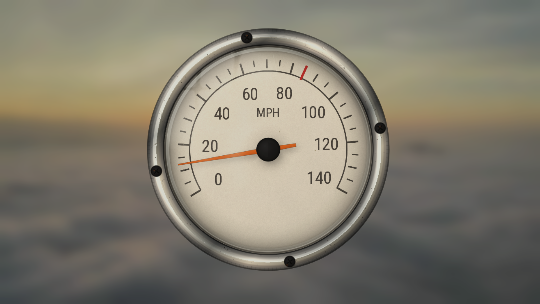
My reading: 12.5,mph
